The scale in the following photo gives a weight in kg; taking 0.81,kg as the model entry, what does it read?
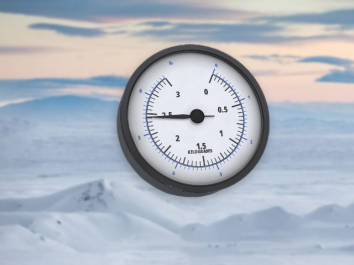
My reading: 2.45,kg
